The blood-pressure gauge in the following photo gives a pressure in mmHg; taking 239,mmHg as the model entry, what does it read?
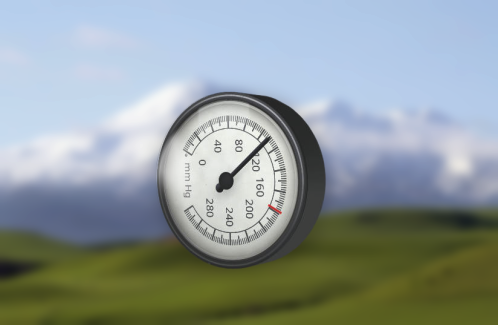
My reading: 110,mmHg
